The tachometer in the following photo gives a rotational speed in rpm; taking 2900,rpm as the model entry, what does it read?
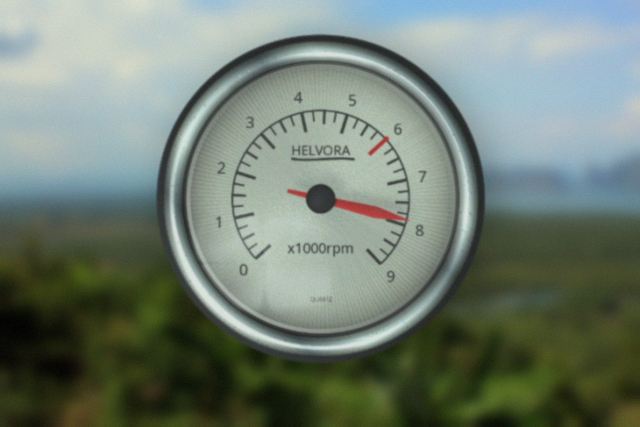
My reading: 7875,rpm
